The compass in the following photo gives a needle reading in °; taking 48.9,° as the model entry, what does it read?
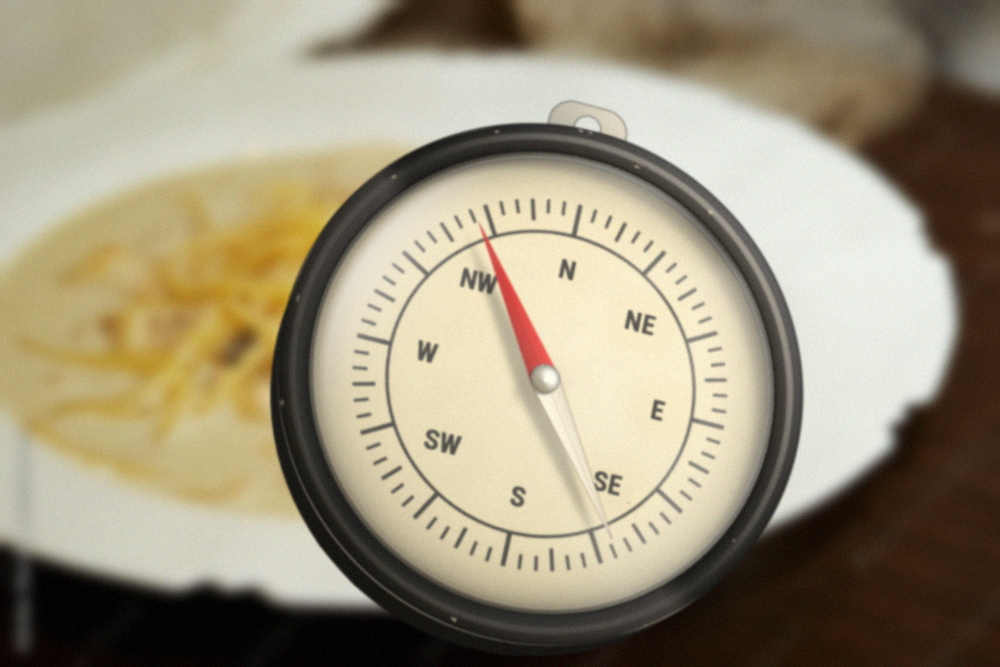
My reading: 325,°
